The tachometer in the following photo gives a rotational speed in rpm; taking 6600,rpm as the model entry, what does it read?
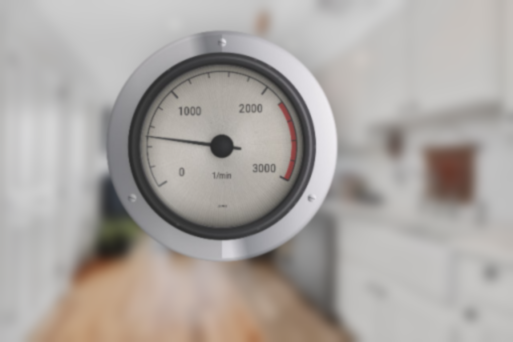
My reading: 500,rpm
